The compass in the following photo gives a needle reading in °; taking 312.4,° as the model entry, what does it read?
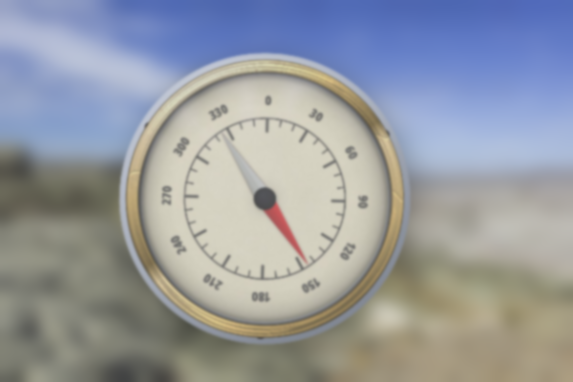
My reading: 145,°
